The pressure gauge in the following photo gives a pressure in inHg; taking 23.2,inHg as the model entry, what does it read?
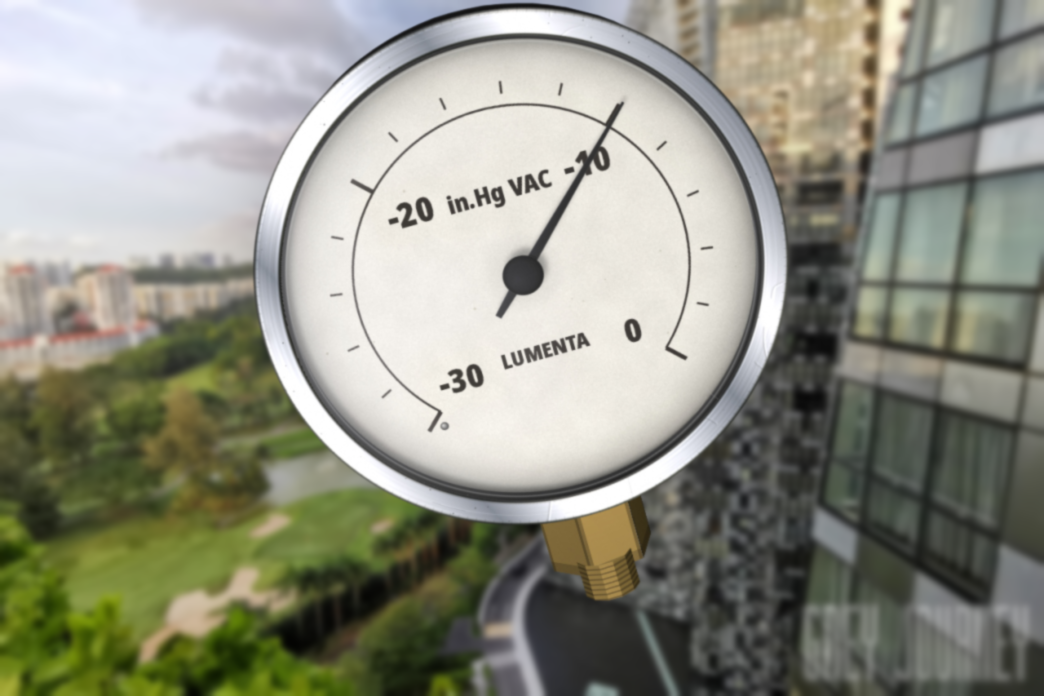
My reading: -10,inHg
